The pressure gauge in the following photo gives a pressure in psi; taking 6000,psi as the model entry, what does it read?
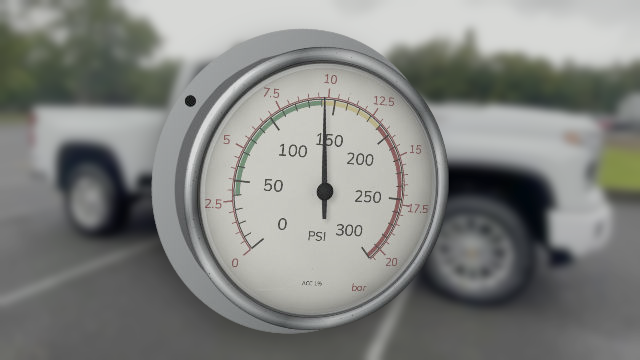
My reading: 140,psi
